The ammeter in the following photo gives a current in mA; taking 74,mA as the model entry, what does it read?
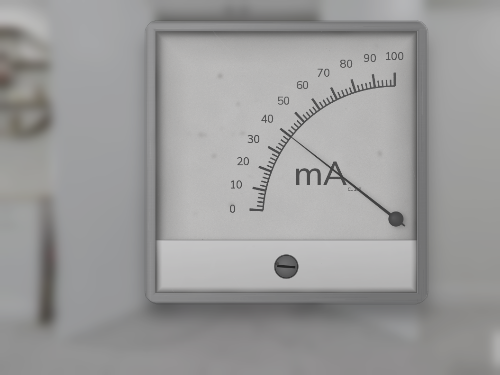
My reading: 40,mA
